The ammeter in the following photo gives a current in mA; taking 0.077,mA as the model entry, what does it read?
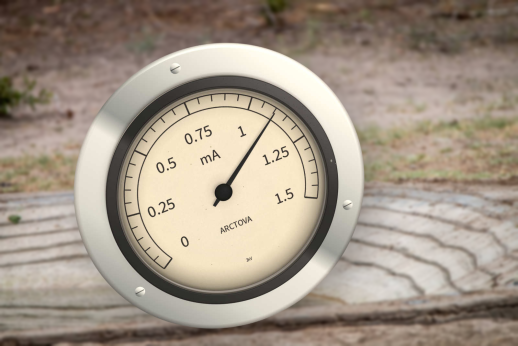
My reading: 1.1,mA
